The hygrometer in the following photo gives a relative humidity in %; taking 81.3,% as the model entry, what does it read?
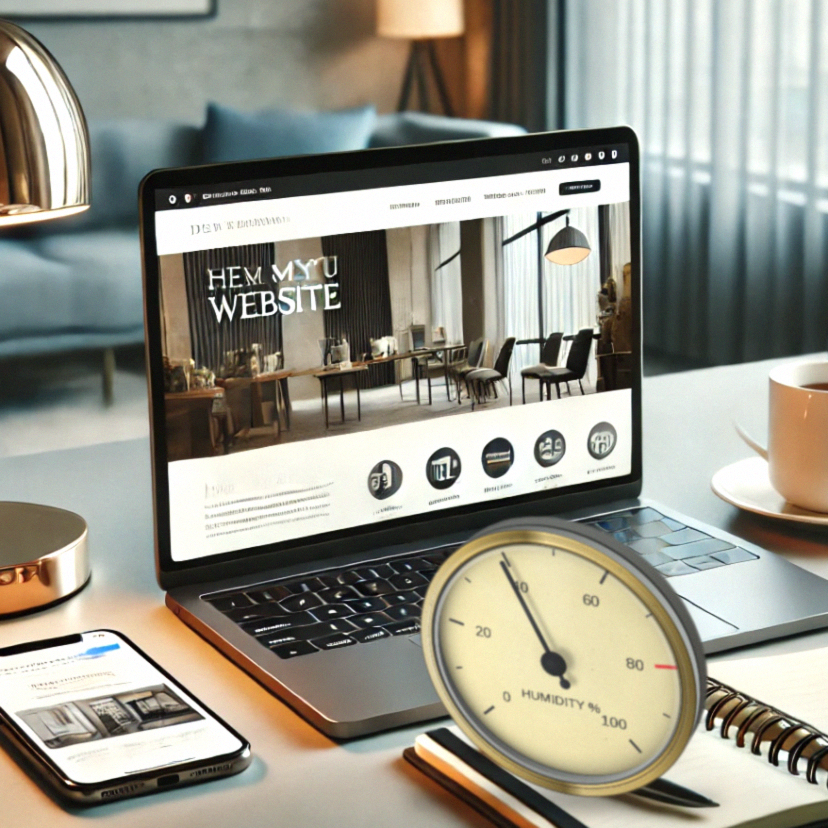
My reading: 40,%
